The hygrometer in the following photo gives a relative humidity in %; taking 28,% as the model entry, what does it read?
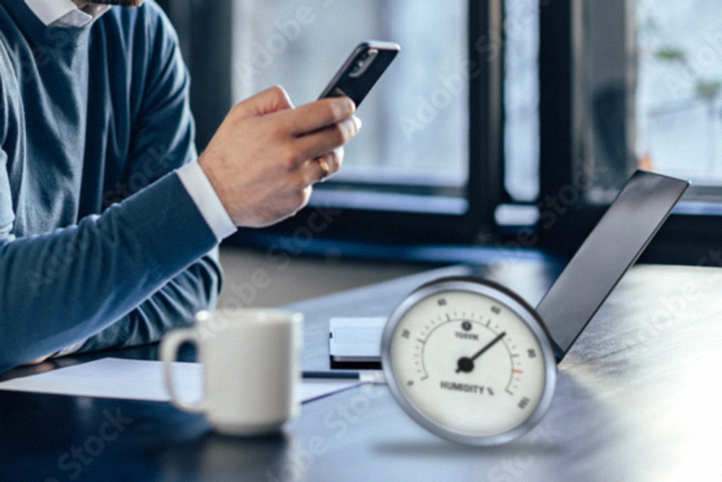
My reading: 68,%
